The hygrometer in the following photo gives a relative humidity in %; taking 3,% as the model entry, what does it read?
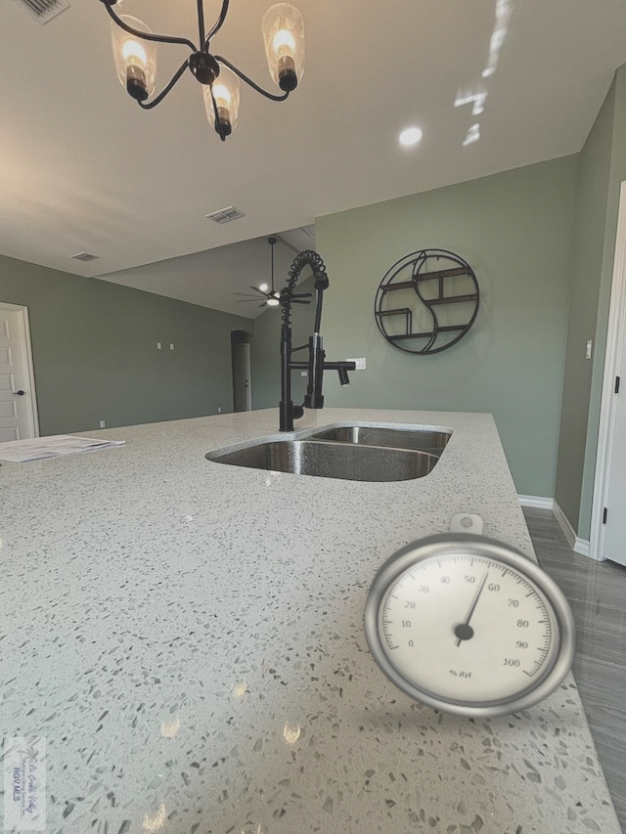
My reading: 55,%
